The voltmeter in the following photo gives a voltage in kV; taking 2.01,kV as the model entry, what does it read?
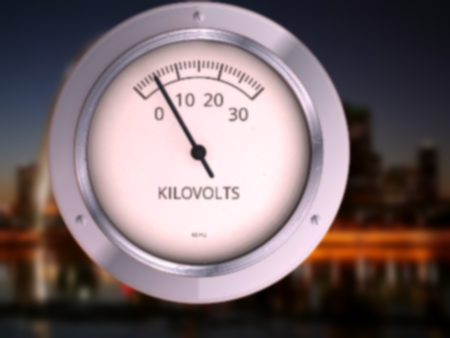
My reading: 5,kV
